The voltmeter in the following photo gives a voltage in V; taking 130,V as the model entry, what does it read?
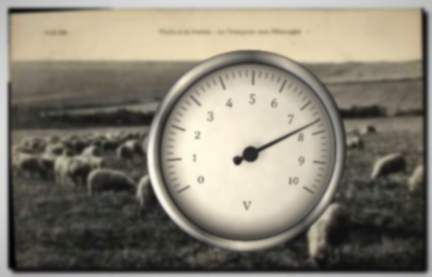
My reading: 7.6,V
